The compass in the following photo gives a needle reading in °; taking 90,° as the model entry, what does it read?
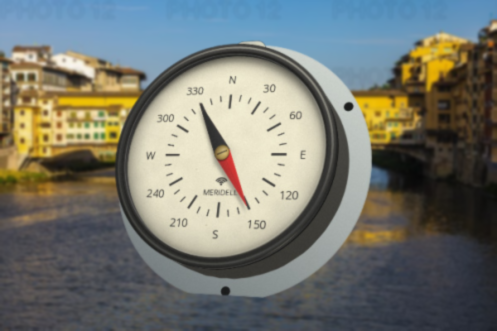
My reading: 150,°
